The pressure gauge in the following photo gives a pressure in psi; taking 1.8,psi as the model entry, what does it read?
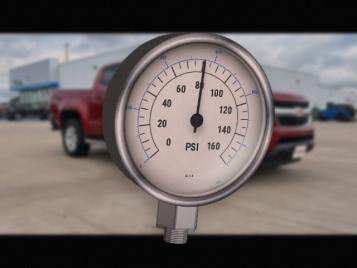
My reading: 80,psi
